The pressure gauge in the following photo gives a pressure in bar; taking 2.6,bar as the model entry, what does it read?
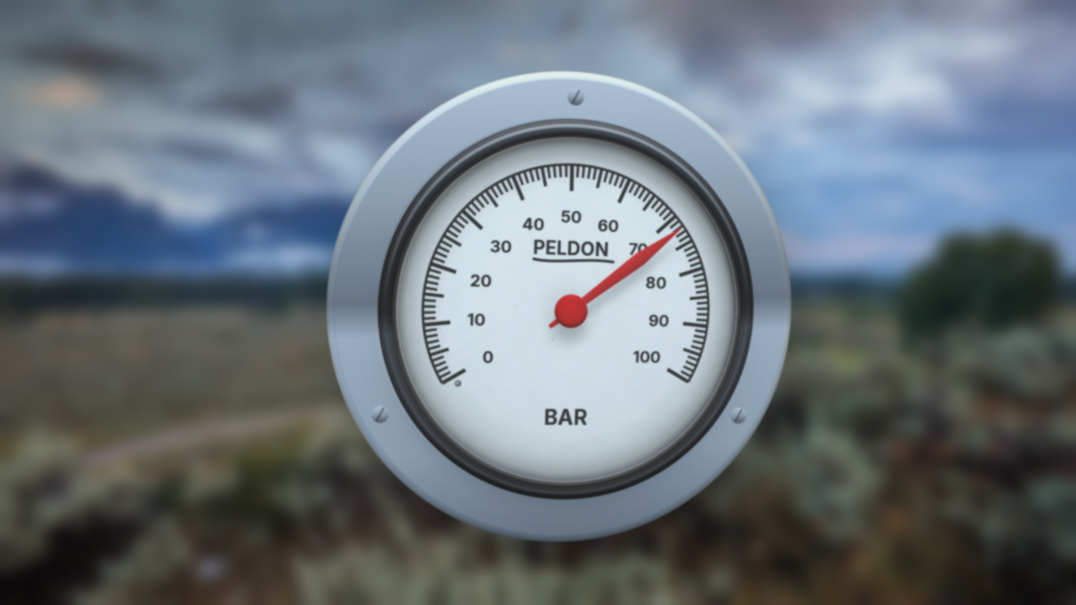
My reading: 72,bar
